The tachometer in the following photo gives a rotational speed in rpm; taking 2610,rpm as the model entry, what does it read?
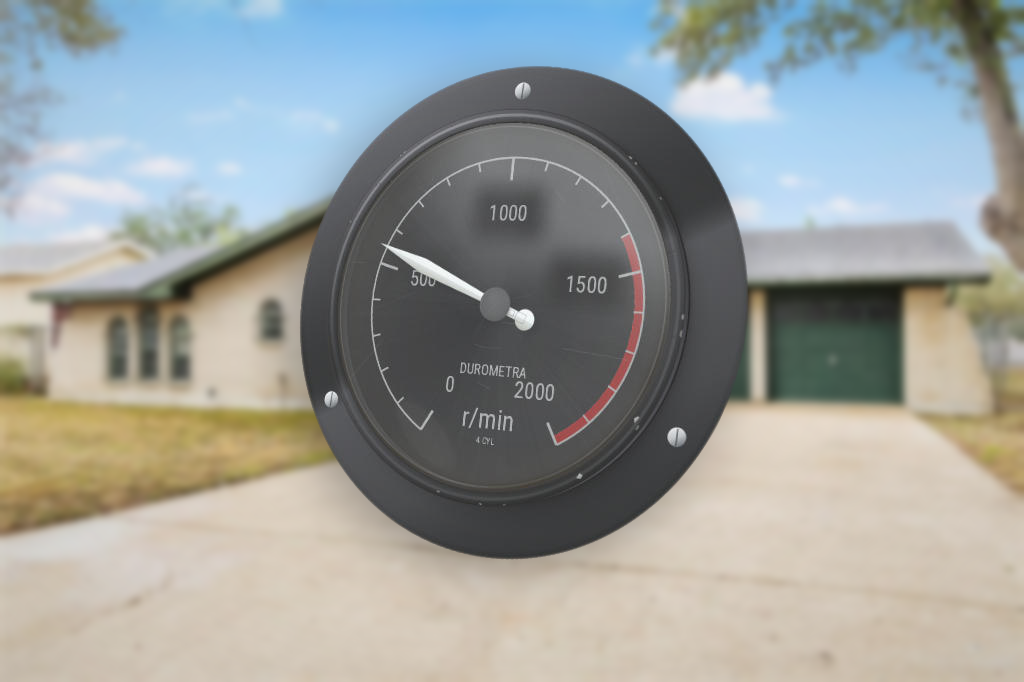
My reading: 550,rpm
